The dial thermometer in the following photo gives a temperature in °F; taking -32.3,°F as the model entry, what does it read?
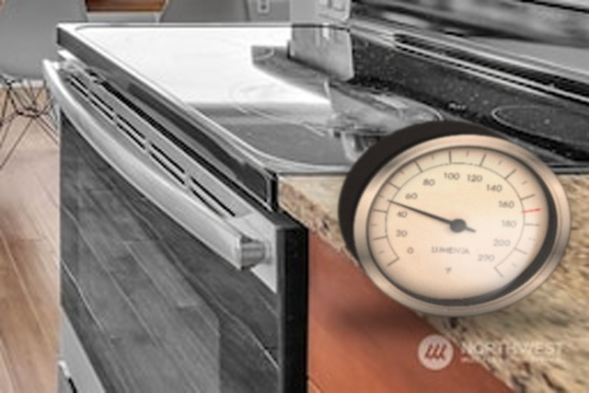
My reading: 50,°F
